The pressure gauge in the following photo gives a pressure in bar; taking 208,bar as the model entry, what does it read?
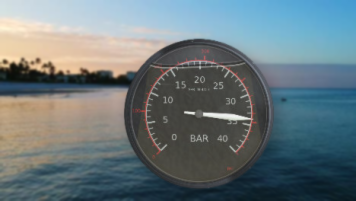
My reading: 34,bar
